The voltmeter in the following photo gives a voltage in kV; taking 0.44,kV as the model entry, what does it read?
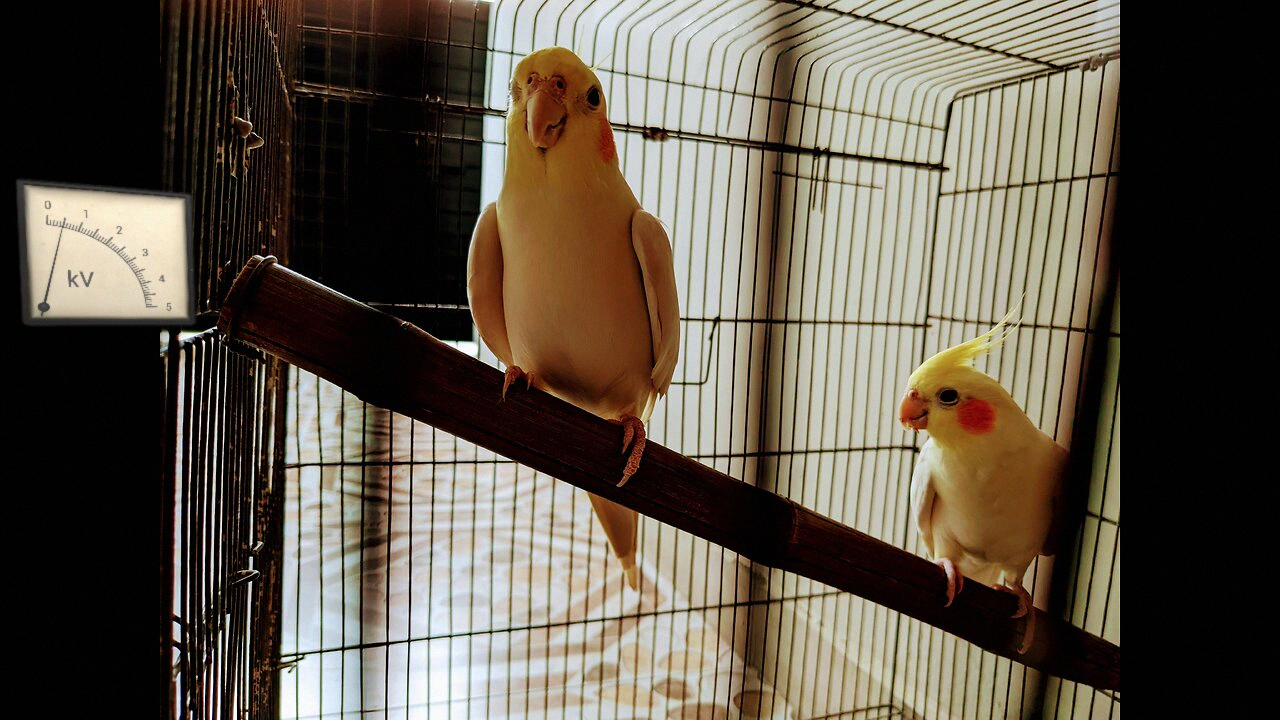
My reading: 0.5,kV
